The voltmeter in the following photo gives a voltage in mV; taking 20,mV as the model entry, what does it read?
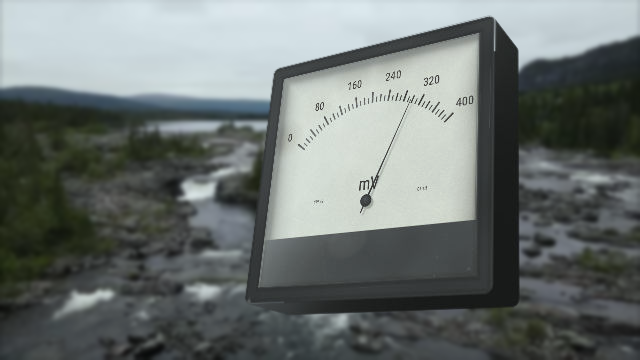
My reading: 300,mV
